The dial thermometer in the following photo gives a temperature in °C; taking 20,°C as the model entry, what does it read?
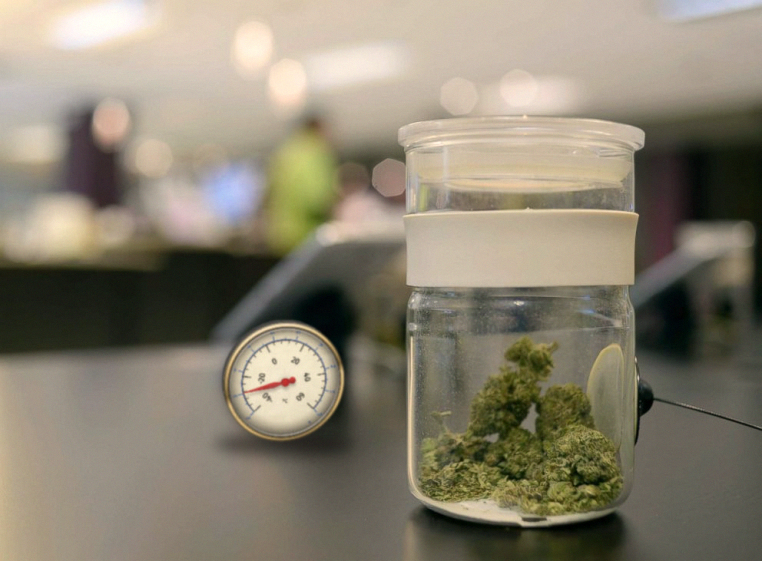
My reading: -28,°C
